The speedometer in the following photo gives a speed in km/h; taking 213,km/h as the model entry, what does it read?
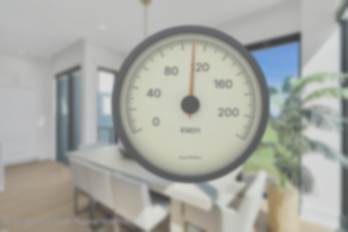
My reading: 110,km/h
